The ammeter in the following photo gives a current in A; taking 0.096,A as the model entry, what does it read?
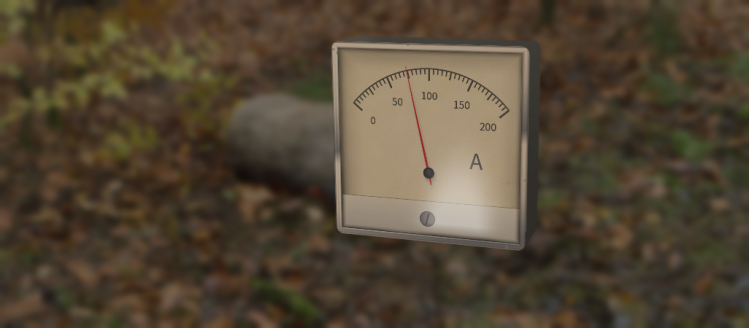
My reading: 75,A
